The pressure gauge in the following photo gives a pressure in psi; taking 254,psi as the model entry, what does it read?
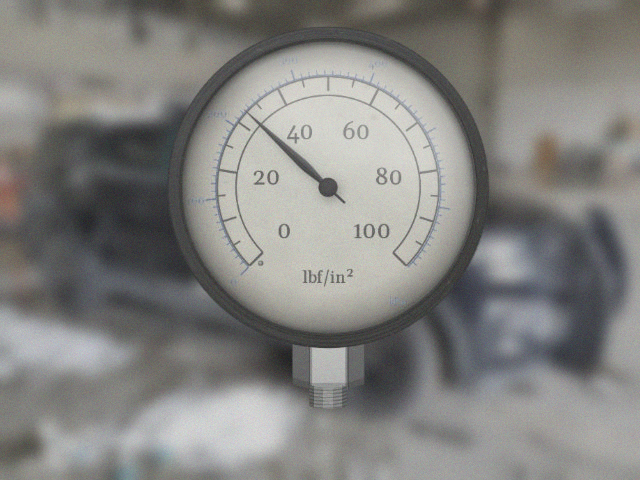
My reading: 32.5,psi
